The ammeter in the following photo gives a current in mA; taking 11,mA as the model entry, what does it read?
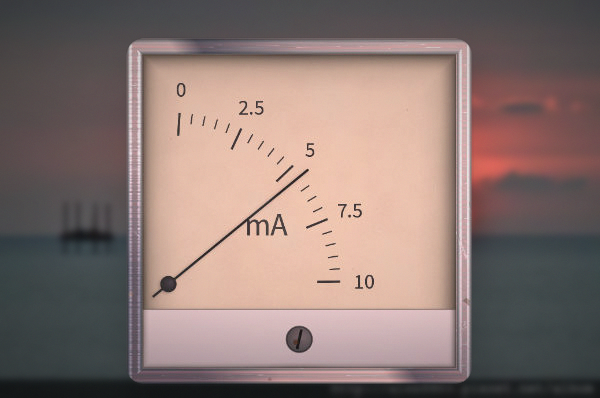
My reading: 5.5,mA
